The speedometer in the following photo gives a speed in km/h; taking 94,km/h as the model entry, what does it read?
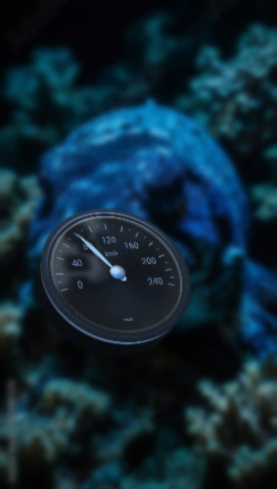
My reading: 80,km/h
